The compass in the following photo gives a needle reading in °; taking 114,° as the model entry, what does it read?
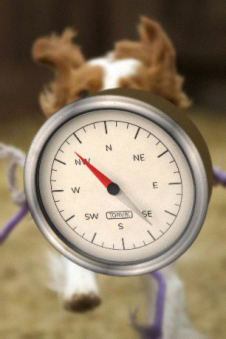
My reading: 320,°
